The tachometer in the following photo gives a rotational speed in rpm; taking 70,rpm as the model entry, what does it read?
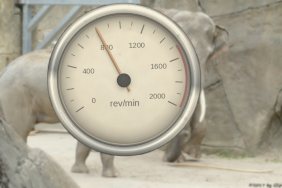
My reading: 800,rpm
